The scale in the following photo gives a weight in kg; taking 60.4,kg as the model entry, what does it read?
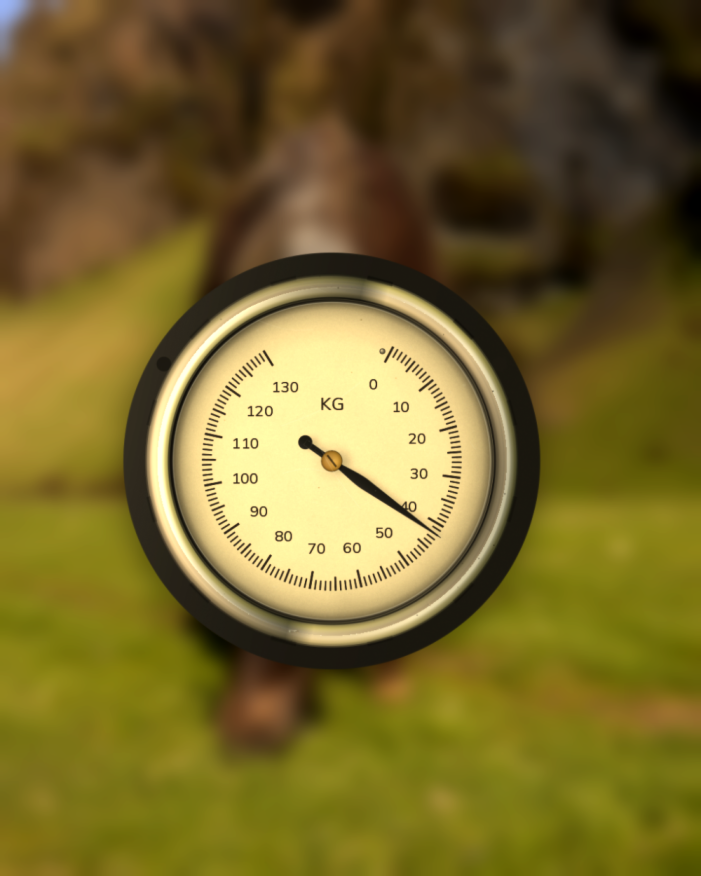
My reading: 42,kg
